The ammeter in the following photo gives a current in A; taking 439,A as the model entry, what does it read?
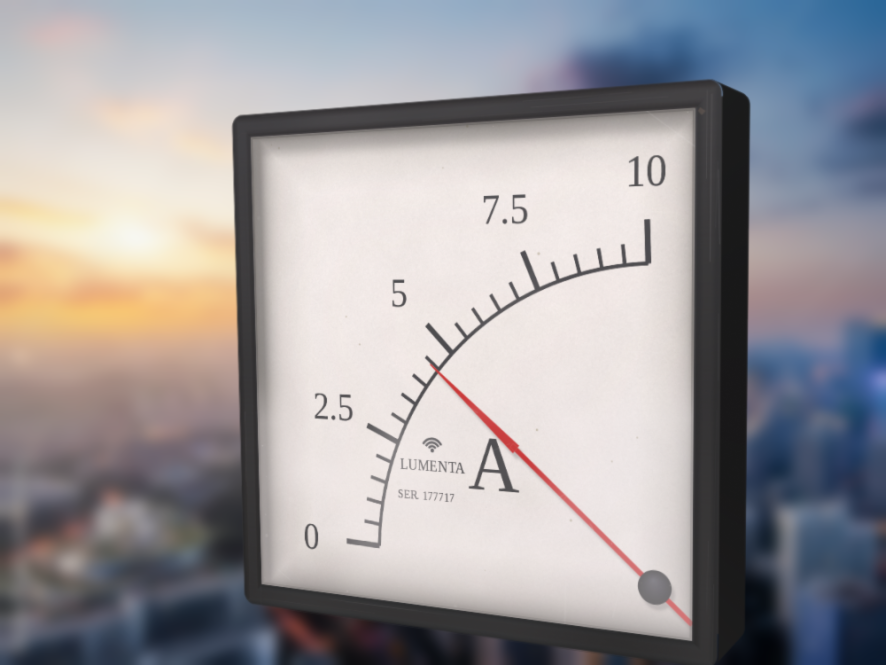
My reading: 4.5,A
